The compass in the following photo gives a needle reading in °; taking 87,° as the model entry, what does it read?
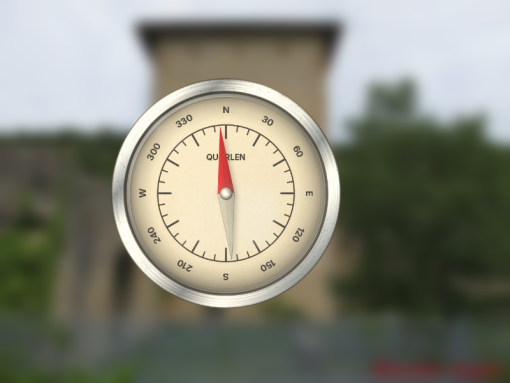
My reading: 355,°
